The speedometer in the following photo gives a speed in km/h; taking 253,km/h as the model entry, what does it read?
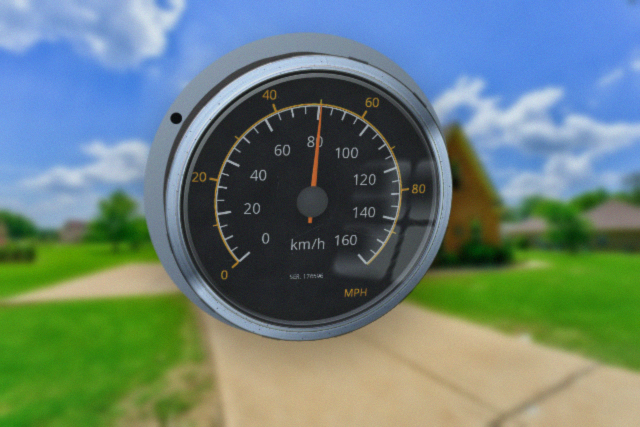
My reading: 80,km/h
